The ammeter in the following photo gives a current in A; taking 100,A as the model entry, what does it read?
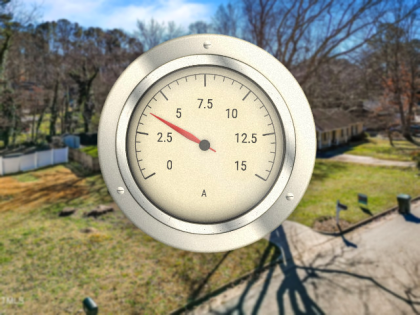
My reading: 3.75,A
